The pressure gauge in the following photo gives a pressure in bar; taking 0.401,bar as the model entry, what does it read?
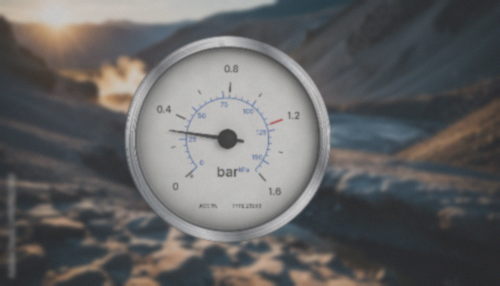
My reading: 0.3,bar
